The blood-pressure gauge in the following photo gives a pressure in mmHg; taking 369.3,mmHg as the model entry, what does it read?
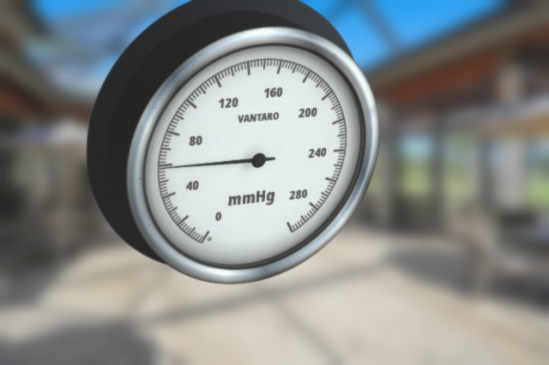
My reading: 60,mmHg
